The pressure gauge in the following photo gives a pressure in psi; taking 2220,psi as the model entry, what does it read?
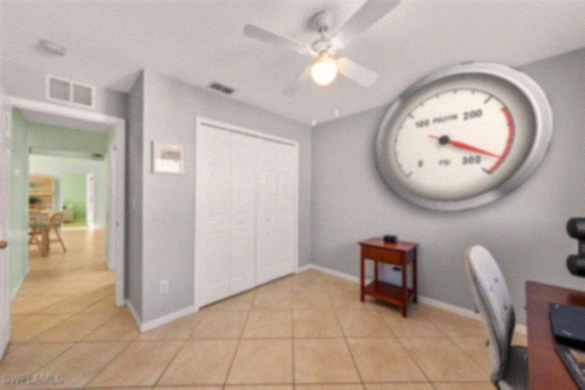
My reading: 280,psi
